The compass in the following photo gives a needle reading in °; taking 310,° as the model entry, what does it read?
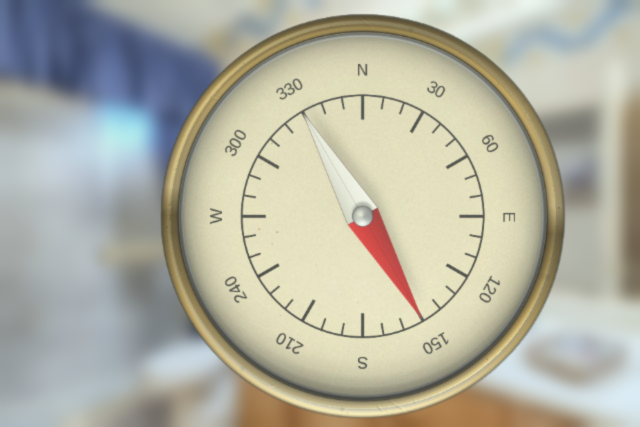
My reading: 150,°
